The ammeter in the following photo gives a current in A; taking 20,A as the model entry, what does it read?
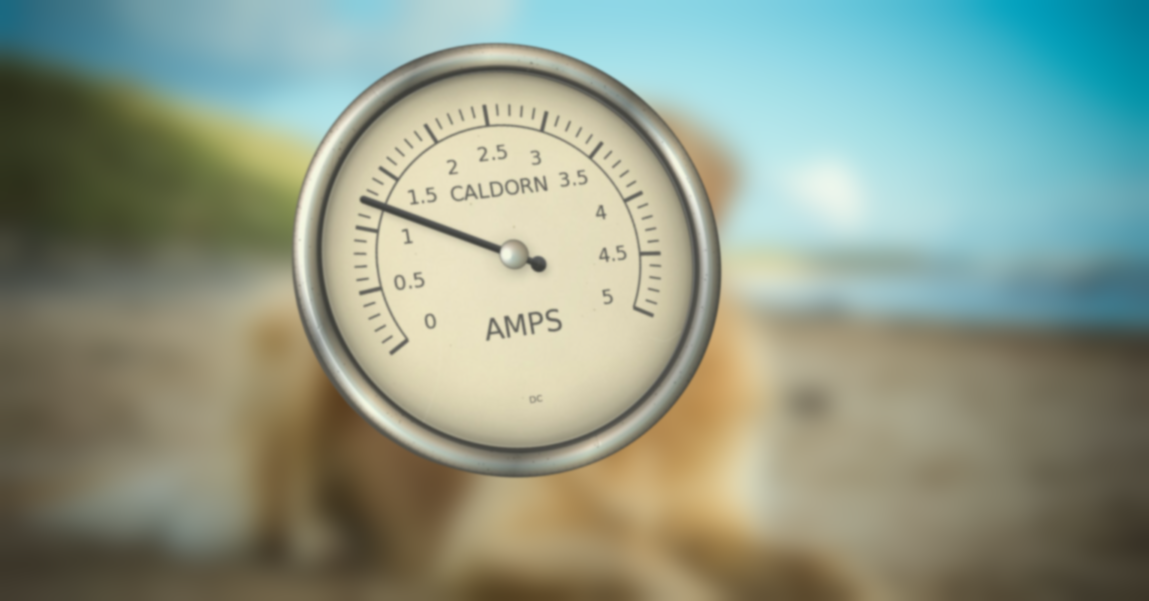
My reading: 1.2,A
